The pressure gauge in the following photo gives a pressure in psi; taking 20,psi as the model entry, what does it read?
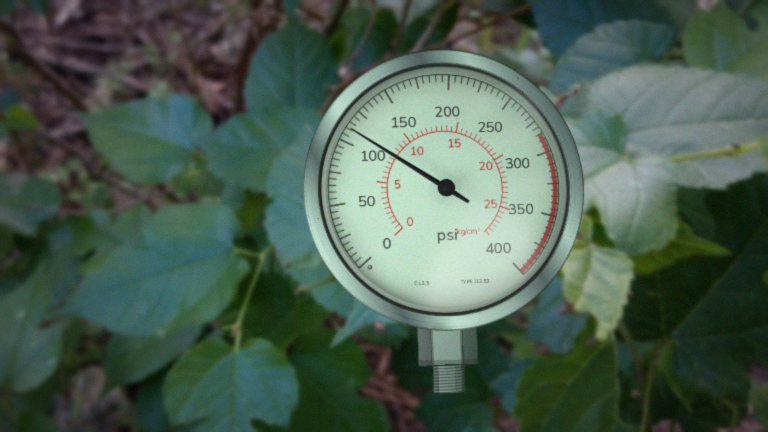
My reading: 110,psi
